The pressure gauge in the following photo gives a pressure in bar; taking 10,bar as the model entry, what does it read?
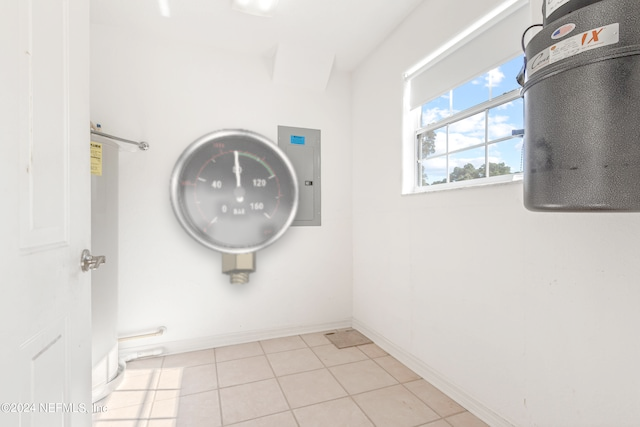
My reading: 80,bar
